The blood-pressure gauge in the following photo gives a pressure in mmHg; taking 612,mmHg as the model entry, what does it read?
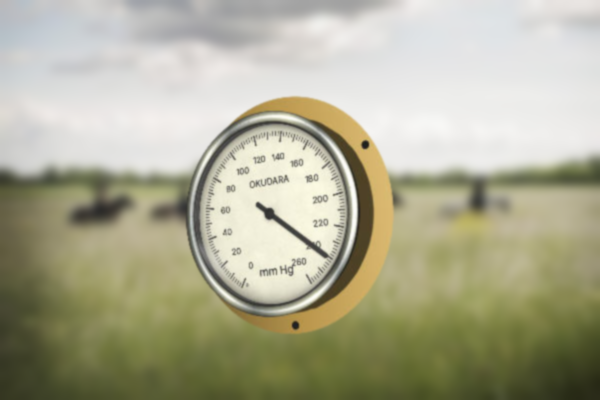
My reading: 240,mmHg
